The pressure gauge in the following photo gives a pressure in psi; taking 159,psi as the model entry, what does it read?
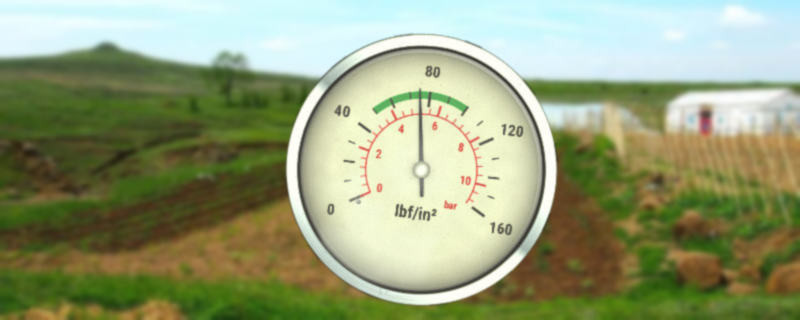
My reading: 75,psi
